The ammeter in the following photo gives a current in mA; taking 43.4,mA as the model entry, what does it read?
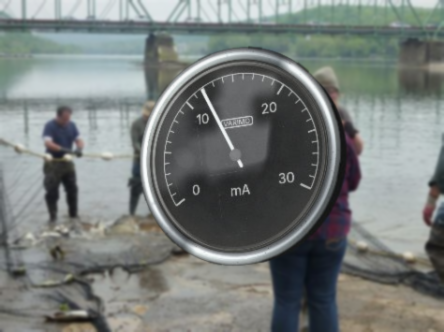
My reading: 12,mA
